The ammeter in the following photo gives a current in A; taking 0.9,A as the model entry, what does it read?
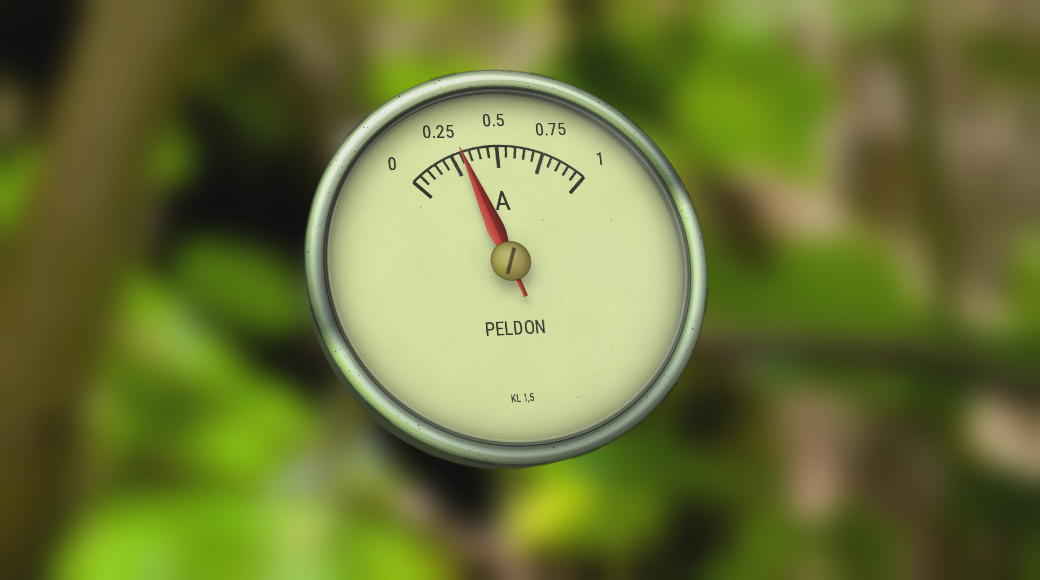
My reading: 0.3,A
